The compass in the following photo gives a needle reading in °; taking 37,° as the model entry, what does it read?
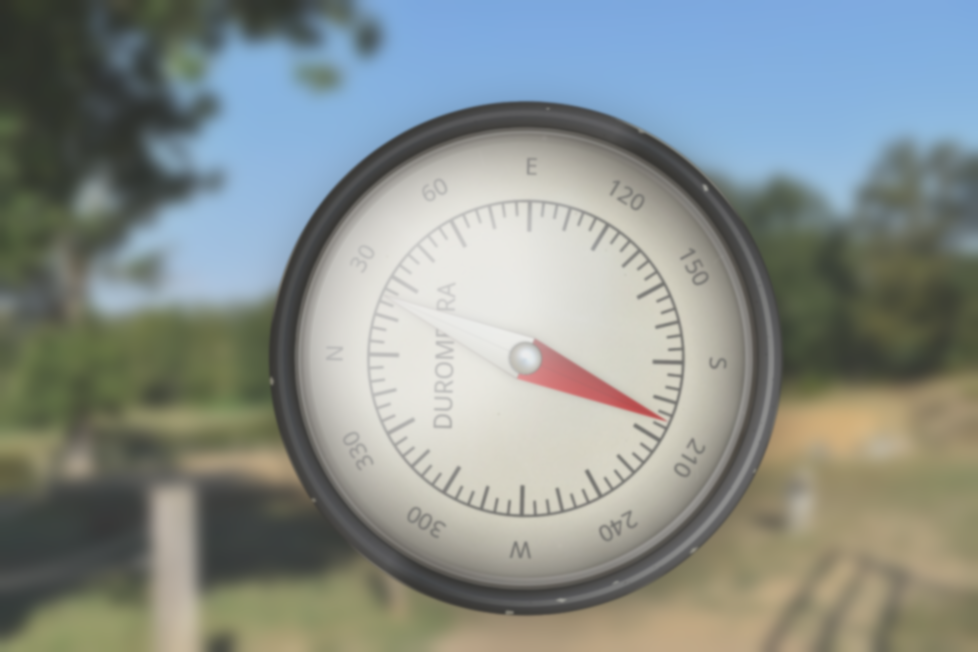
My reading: 202.5,°
